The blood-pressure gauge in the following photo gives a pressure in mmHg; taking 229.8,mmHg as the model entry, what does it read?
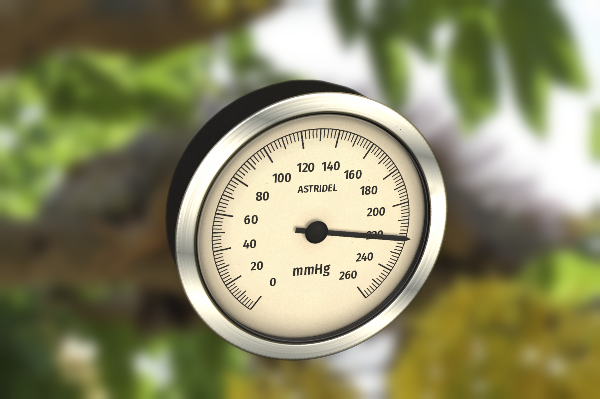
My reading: 220,mmHg
